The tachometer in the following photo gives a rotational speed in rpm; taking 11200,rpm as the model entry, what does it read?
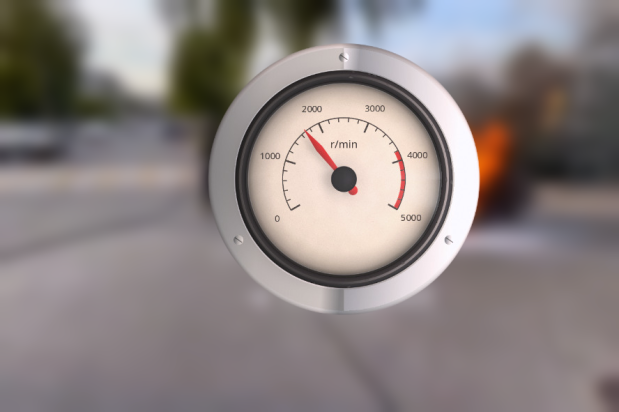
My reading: 1700,rpm
